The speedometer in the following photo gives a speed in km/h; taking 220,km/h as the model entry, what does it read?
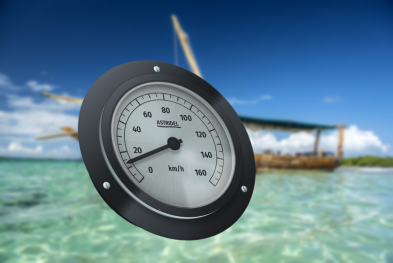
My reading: 12.5,km/h
